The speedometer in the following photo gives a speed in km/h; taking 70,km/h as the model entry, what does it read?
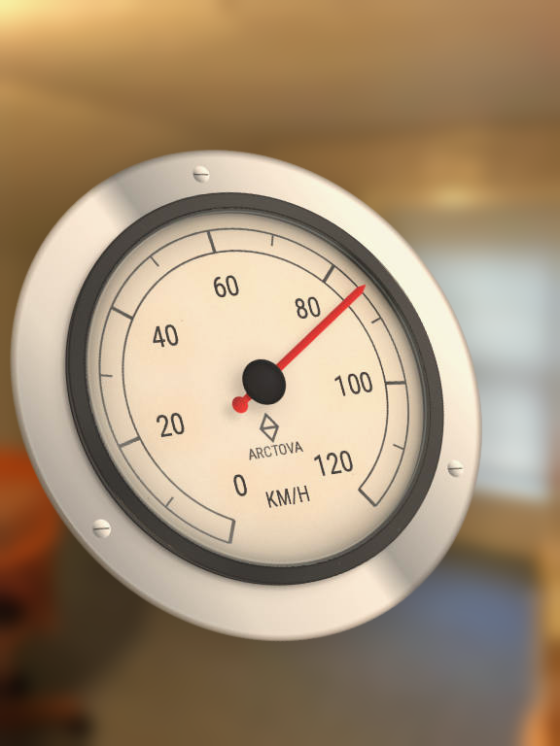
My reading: 85,km/h
